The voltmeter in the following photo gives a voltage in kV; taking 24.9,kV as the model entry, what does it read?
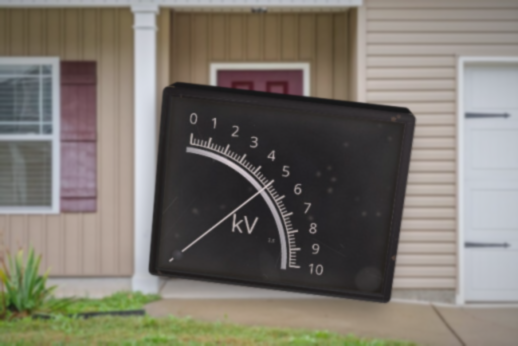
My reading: 5,kV
